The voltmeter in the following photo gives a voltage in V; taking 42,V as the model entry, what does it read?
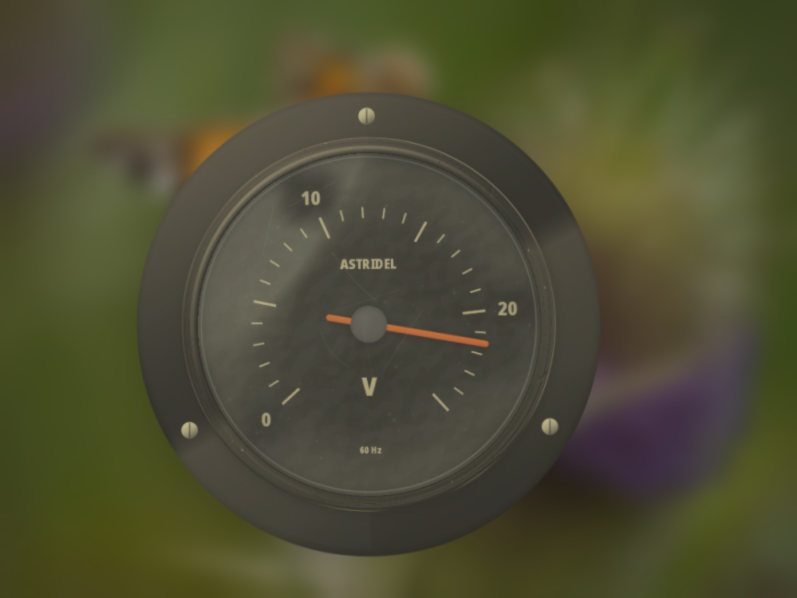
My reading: 21.5,V
